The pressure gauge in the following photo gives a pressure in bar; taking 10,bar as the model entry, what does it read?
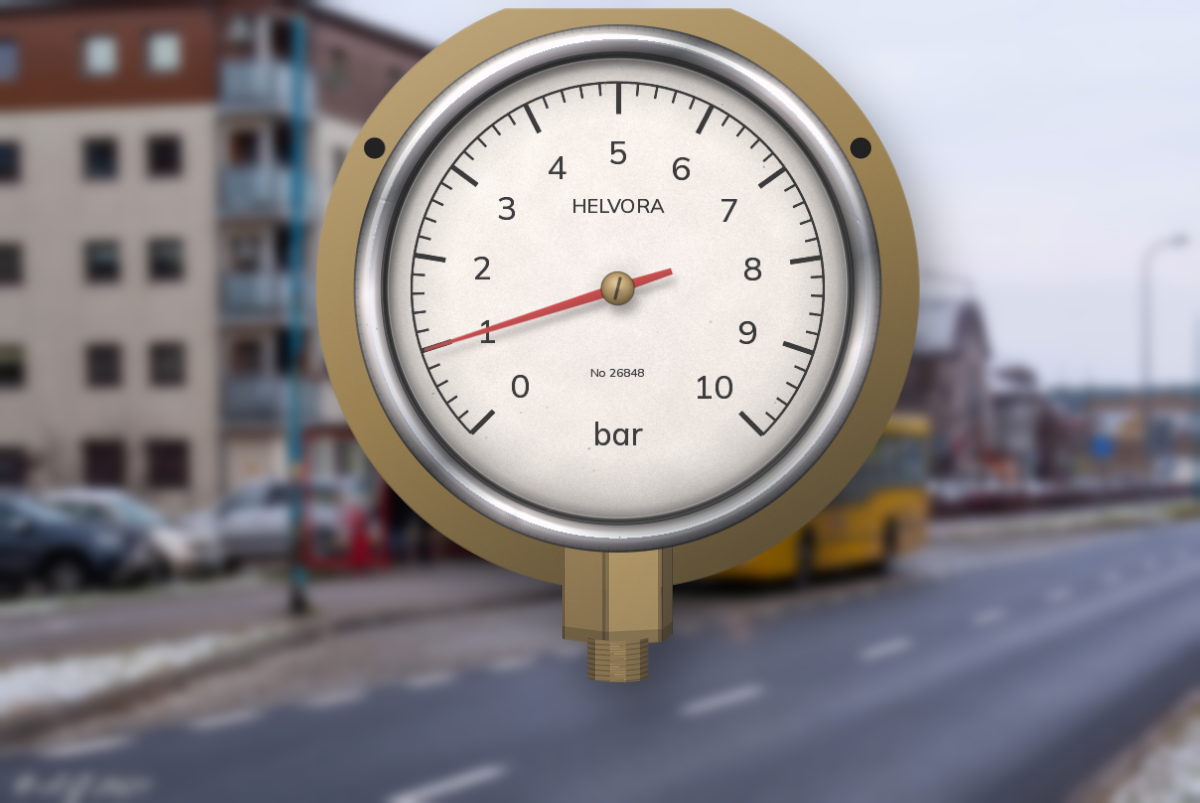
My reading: 1,bar
